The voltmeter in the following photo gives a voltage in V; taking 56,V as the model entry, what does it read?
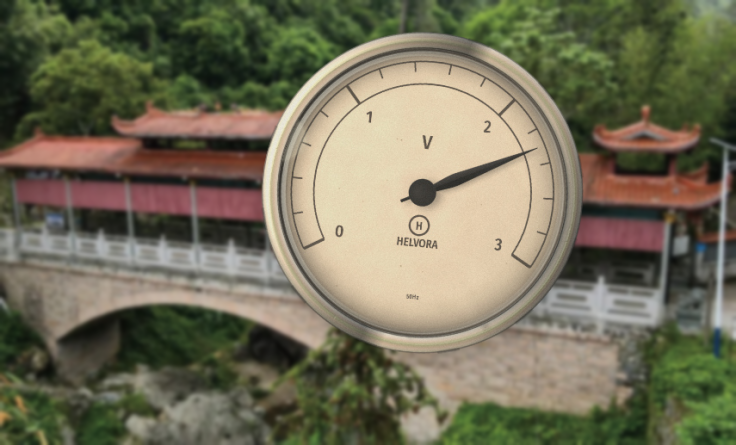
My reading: 2.3,V
